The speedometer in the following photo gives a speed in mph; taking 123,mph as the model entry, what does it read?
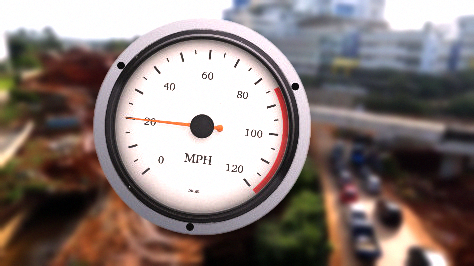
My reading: 20,mph
